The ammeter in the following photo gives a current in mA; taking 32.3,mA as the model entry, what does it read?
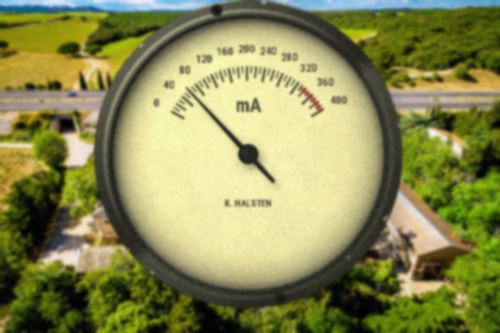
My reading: 60,mA
